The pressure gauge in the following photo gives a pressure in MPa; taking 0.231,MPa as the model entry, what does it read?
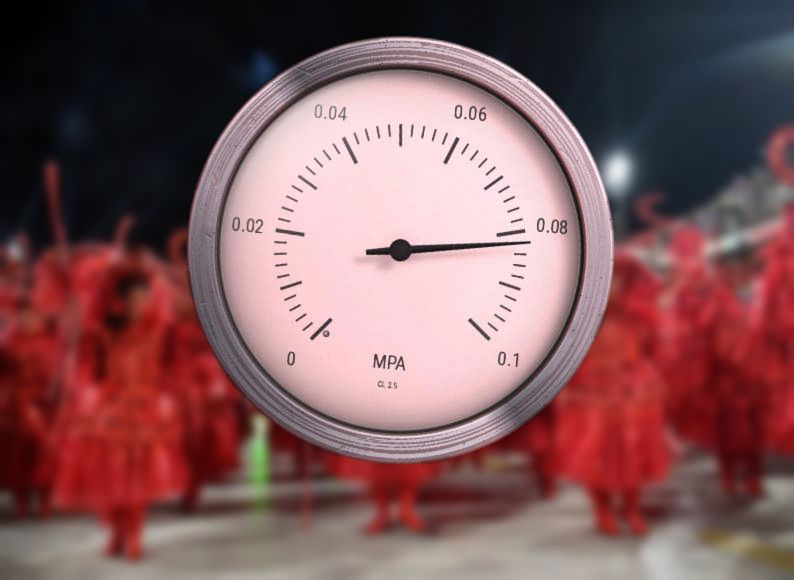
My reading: 0.082,MPa
